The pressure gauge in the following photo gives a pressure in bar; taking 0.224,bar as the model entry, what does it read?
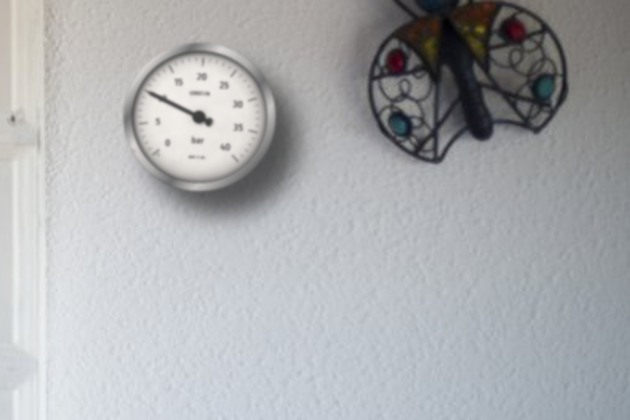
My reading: 10,bar
